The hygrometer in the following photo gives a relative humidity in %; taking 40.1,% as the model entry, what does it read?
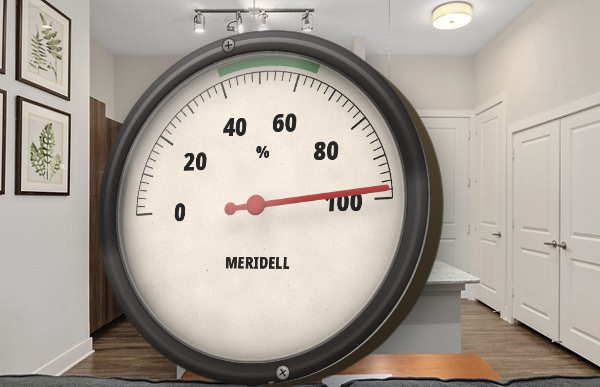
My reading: 98,%
